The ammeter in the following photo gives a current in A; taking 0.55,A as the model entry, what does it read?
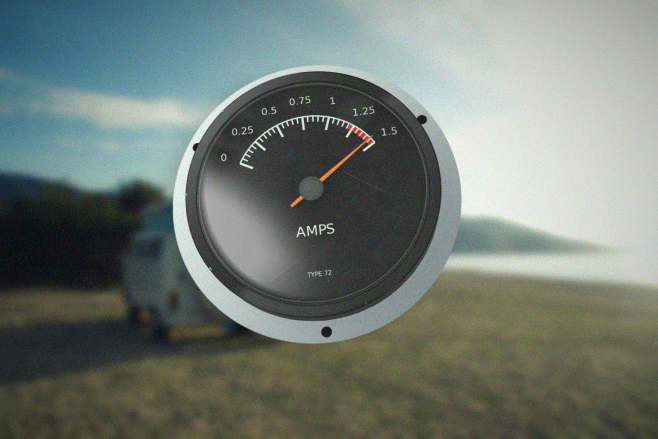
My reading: 1.45,A
